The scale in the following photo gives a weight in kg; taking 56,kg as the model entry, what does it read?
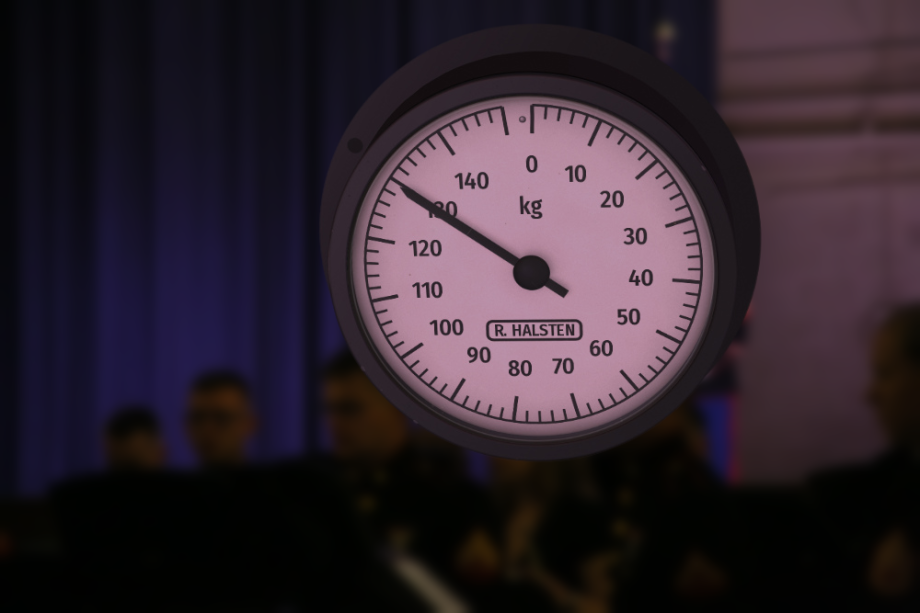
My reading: 130,kg
